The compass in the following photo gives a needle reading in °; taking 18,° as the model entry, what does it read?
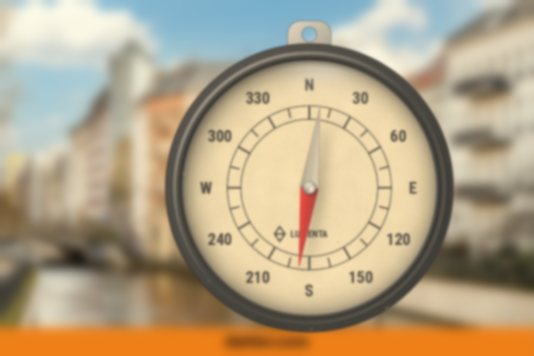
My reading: 187.5,°
